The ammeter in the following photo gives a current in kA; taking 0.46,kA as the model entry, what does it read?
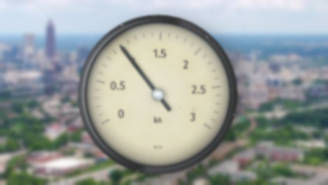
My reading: 1,kA
